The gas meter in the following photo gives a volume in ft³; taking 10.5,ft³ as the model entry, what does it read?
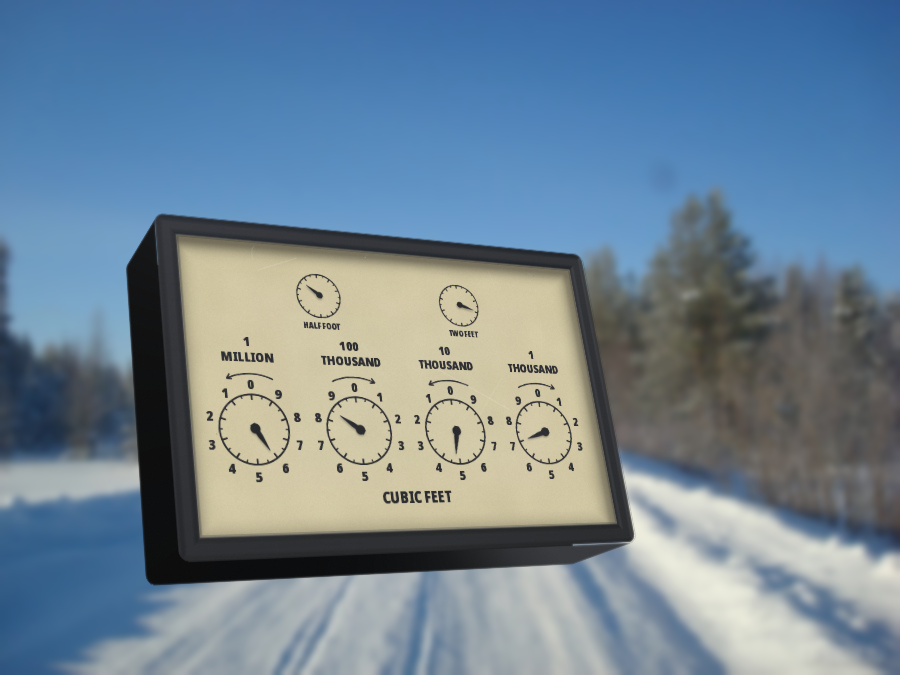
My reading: 584700,ft³
